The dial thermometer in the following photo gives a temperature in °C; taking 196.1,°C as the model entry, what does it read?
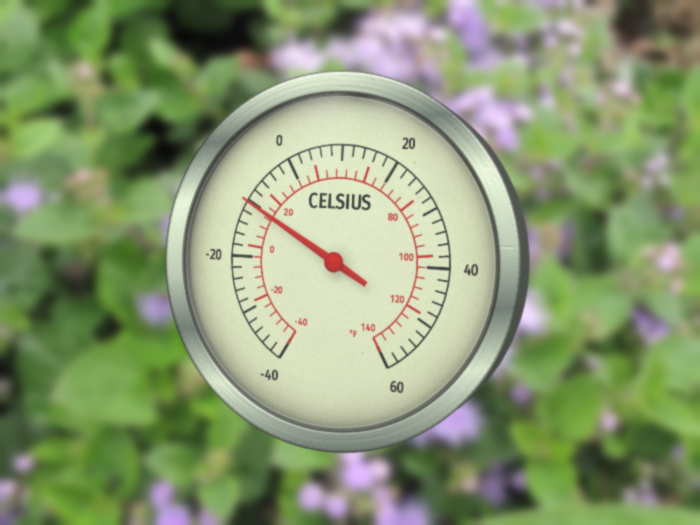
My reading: -10,°C
